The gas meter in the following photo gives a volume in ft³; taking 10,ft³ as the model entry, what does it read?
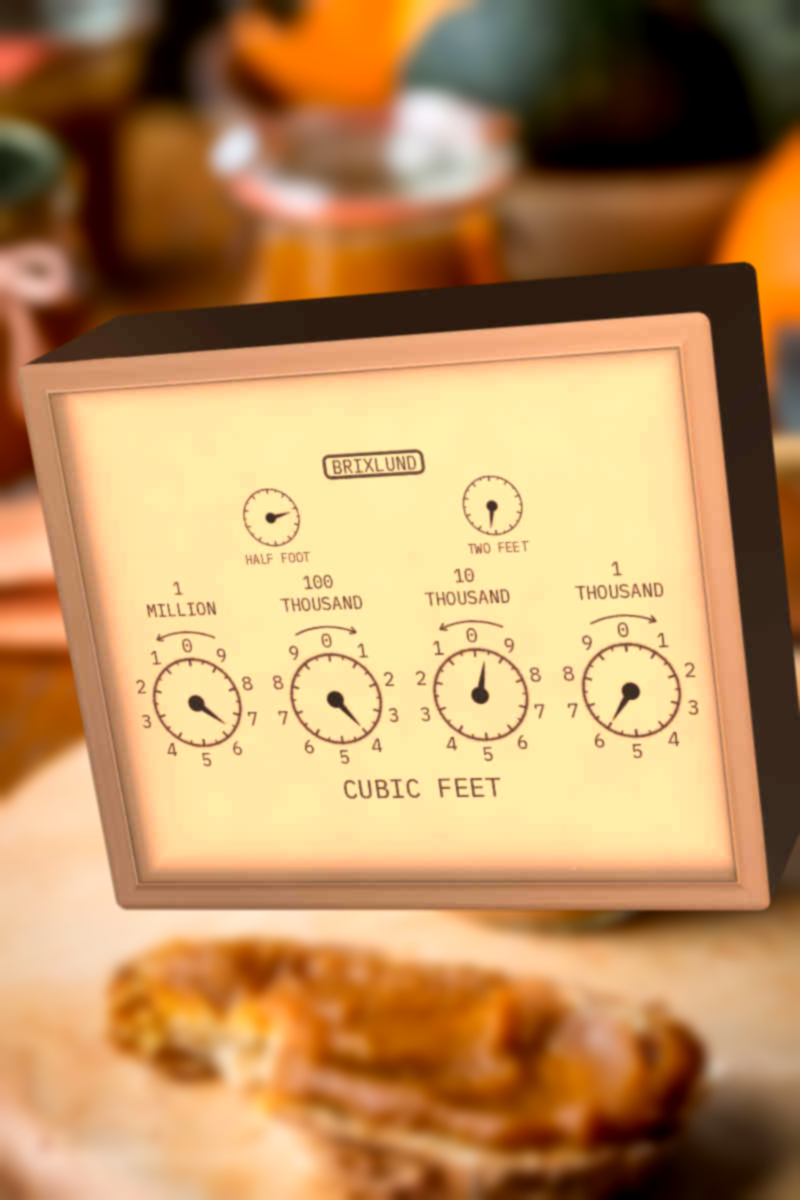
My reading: 639600,ft³
